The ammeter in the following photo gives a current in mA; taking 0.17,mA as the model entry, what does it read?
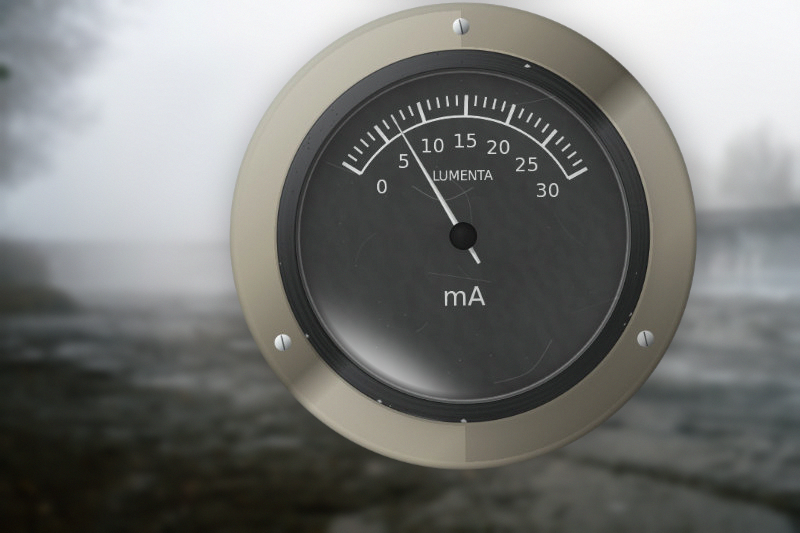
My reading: 7,mA
